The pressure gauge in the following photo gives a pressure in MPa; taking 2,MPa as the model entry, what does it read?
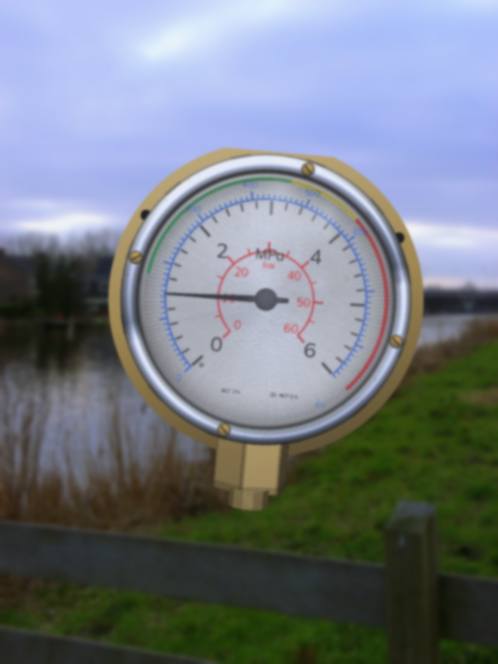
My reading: 1,MPa
